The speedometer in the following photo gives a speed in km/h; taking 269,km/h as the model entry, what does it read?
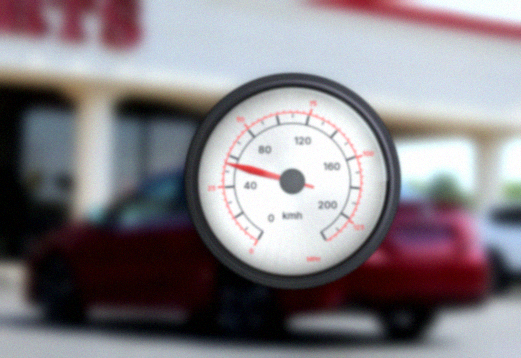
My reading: 55,km/h
